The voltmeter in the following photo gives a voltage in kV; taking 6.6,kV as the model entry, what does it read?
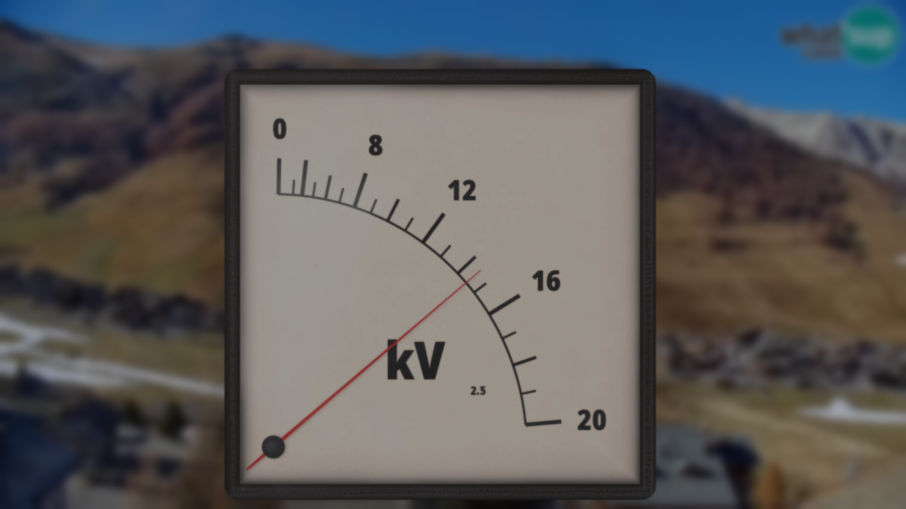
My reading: 14.5,kV
